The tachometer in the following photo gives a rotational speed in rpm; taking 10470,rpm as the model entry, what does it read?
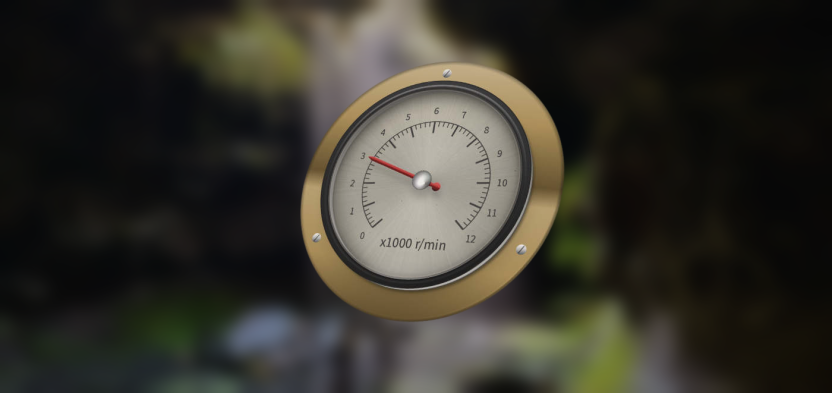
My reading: 3000,rpm
